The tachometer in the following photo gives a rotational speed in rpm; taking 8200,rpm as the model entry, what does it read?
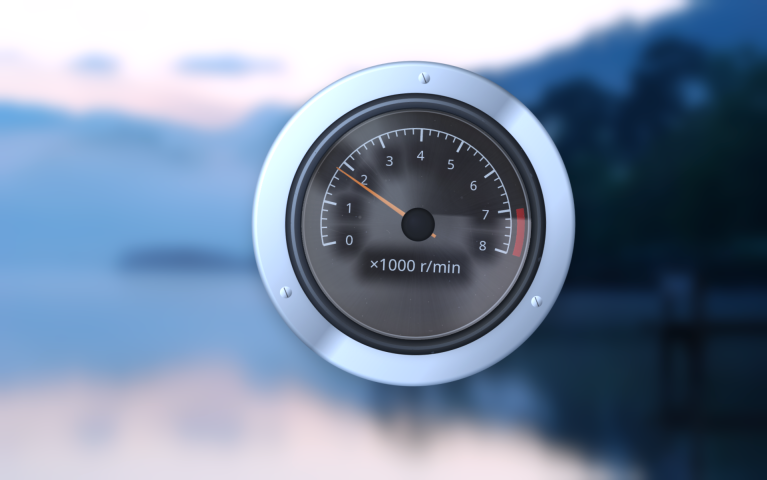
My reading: 1800,rpm
